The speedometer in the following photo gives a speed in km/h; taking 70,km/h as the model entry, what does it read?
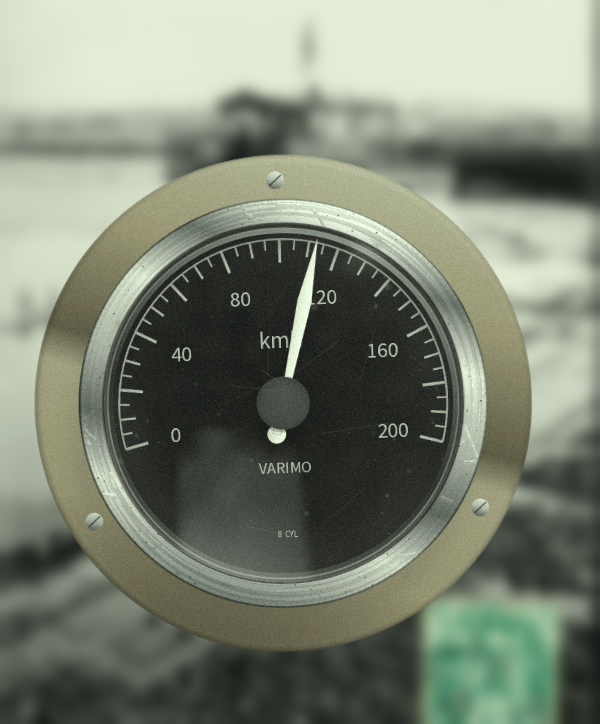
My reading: 112.5,km/h
